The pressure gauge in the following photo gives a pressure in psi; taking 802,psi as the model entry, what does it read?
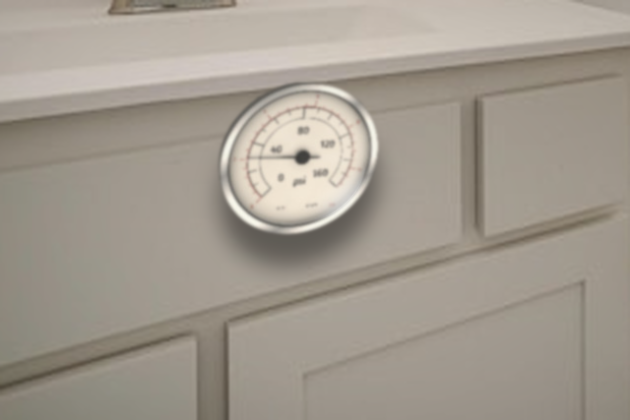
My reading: 30,psi
